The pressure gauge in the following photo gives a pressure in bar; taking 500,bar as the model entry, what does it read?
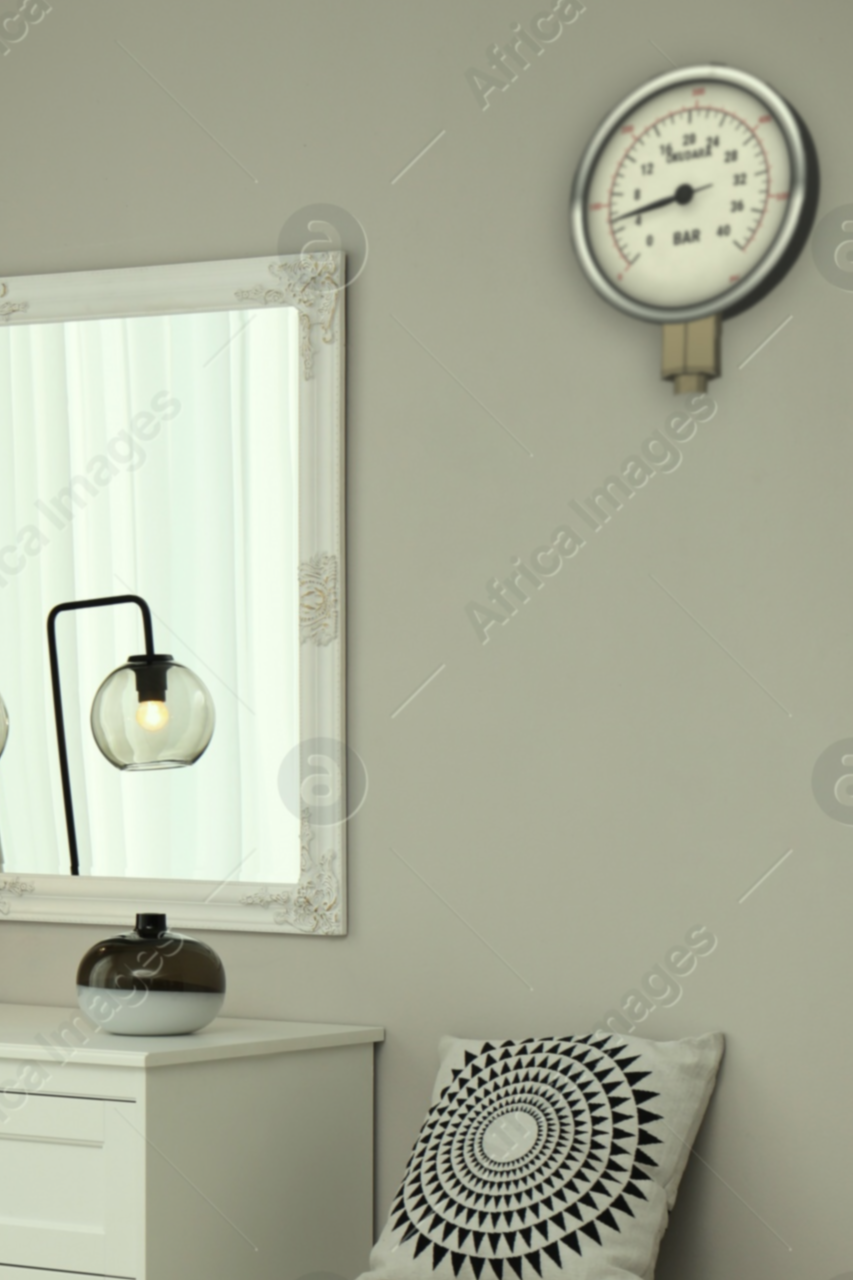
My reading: 5,bar
